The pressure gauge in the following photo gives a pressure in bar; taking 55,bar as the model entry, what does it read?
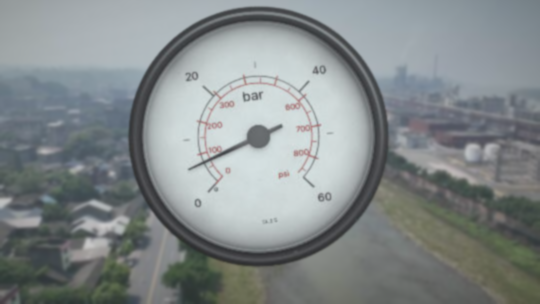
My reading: 5,bar
